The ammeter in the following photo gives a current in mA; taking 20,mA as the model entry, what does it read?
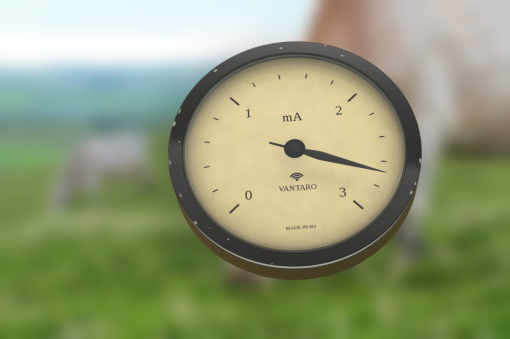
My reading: 2.7,mA
